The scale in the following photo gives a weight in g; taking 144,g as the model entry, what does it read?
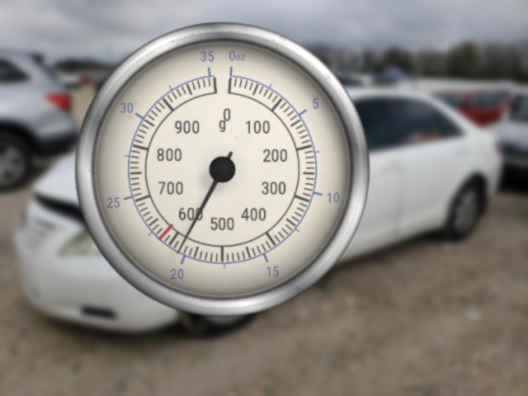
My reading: 580,g
